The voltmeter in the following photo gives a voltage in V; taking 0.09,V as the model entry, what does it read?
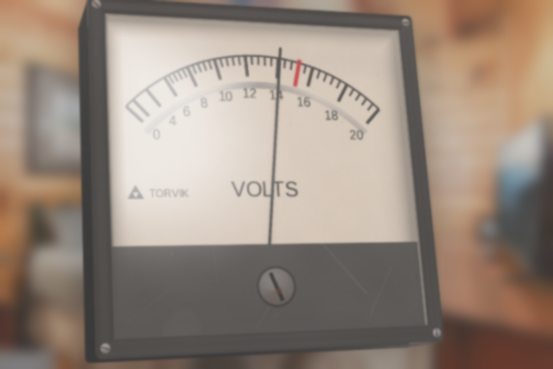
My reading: 14,V
